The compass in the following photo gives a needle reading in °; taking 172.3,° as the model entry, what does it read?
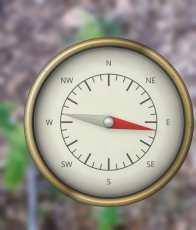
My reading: 100,°
